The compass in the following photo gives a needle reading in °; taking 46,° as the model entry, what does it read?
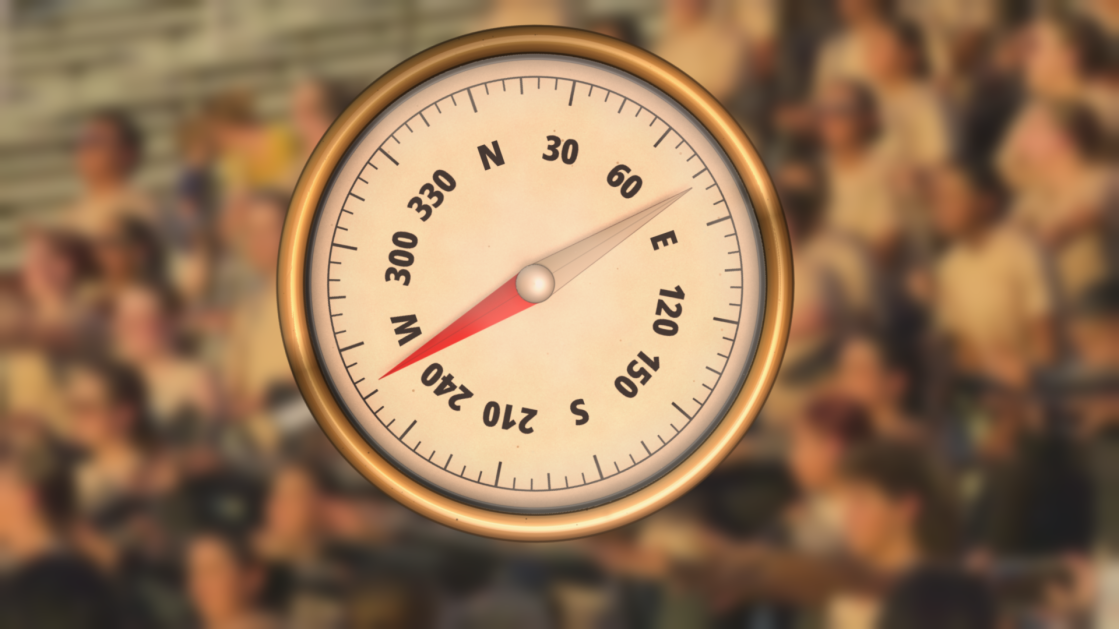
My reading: 257.5,°
